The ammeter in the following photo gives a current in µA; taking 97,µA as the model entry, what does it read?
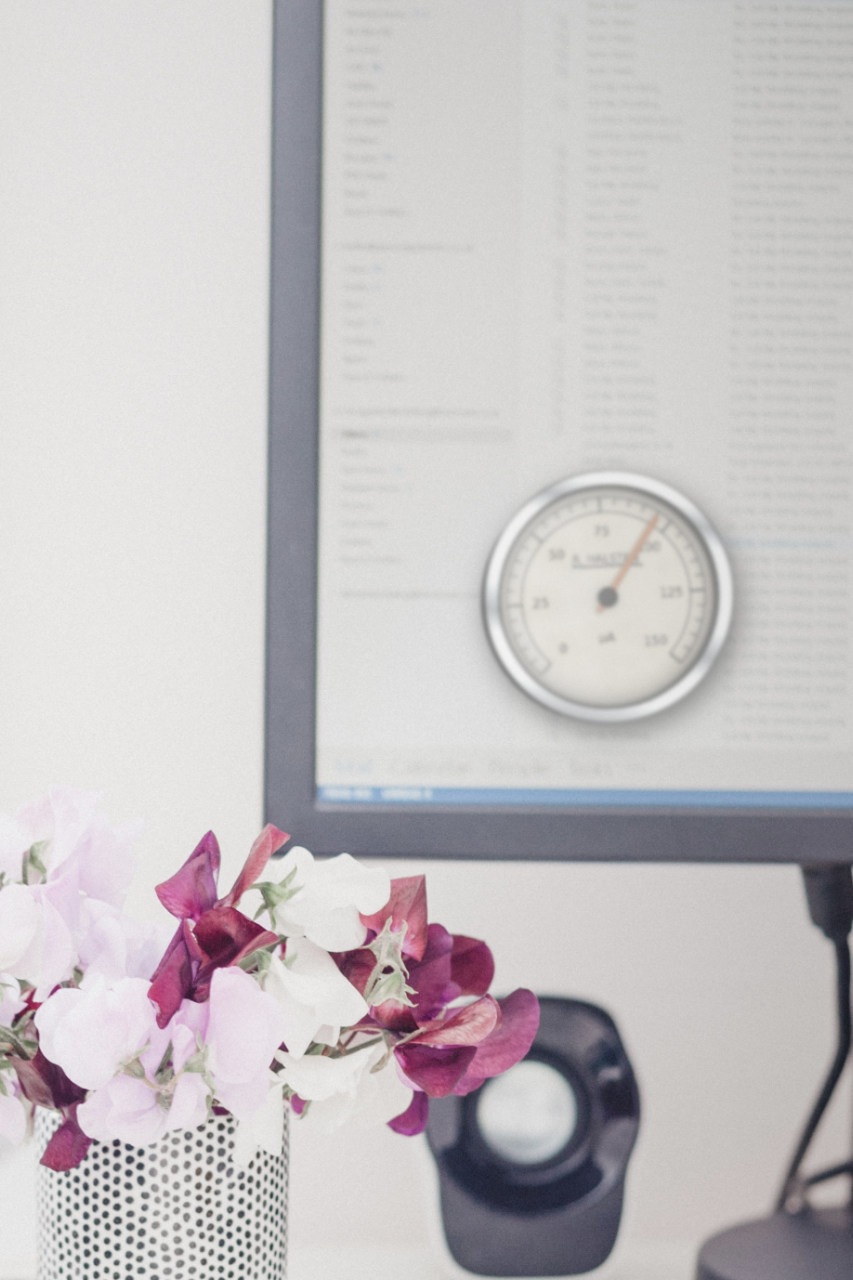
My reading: 95,µA
